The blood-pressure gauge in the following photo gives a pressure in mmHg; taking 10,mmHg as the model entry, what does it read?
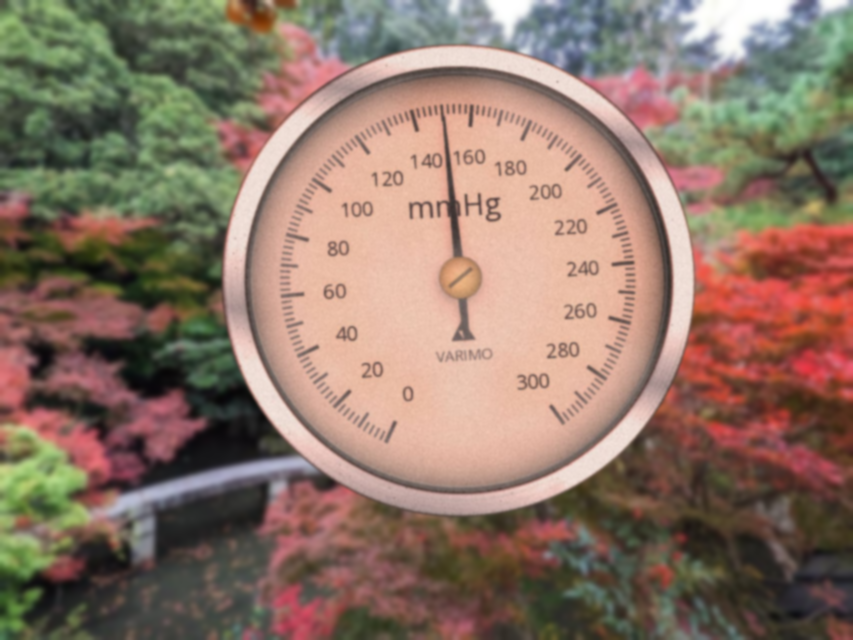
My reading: 150,mmHg
